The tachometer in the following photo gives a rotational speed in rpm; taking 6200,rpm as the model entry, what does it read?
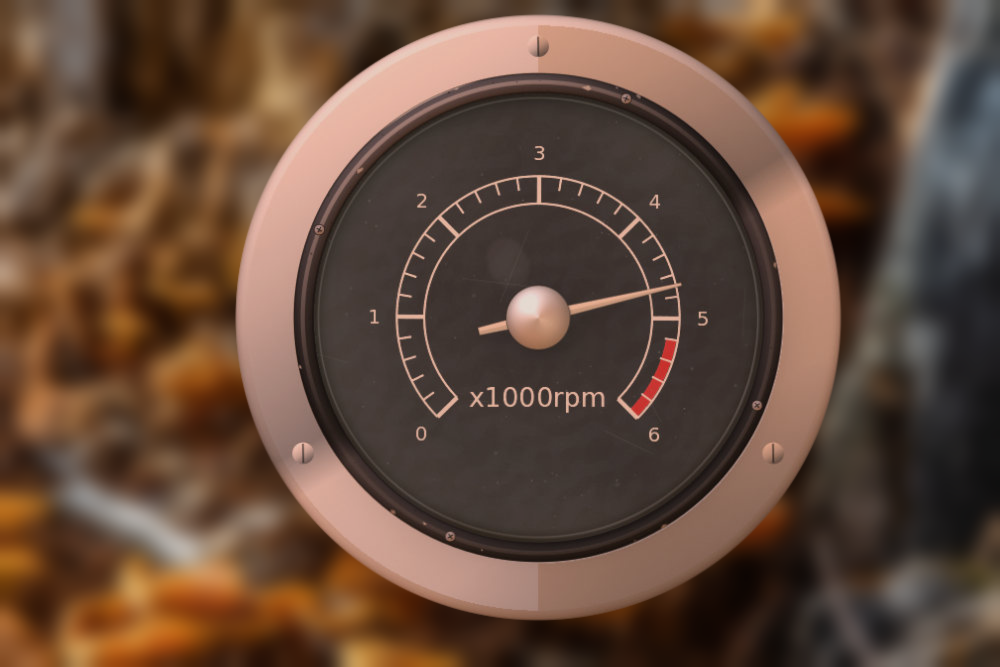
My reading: 4700,rpm
